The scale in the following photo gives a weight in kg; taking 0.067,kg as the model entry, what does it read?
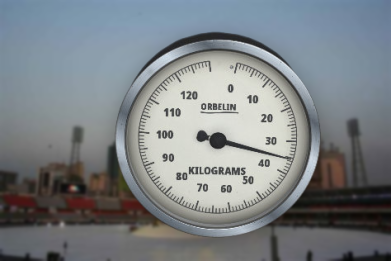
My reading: 35,kg
